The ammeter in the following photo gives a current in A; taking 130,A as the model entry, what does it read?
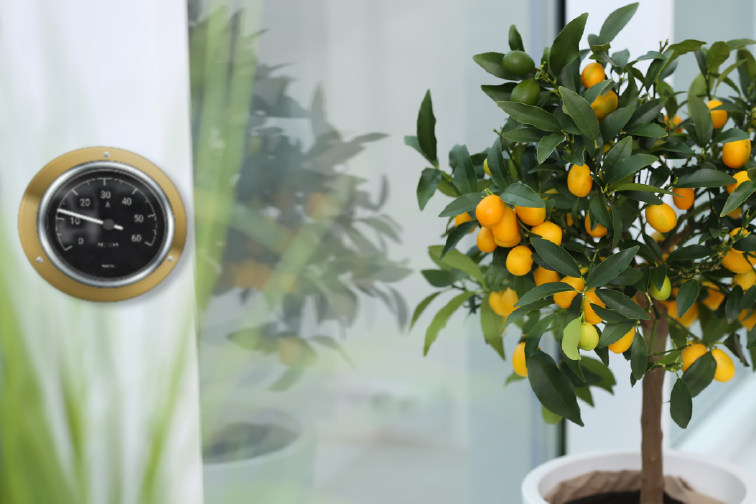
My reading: 12.5,A
